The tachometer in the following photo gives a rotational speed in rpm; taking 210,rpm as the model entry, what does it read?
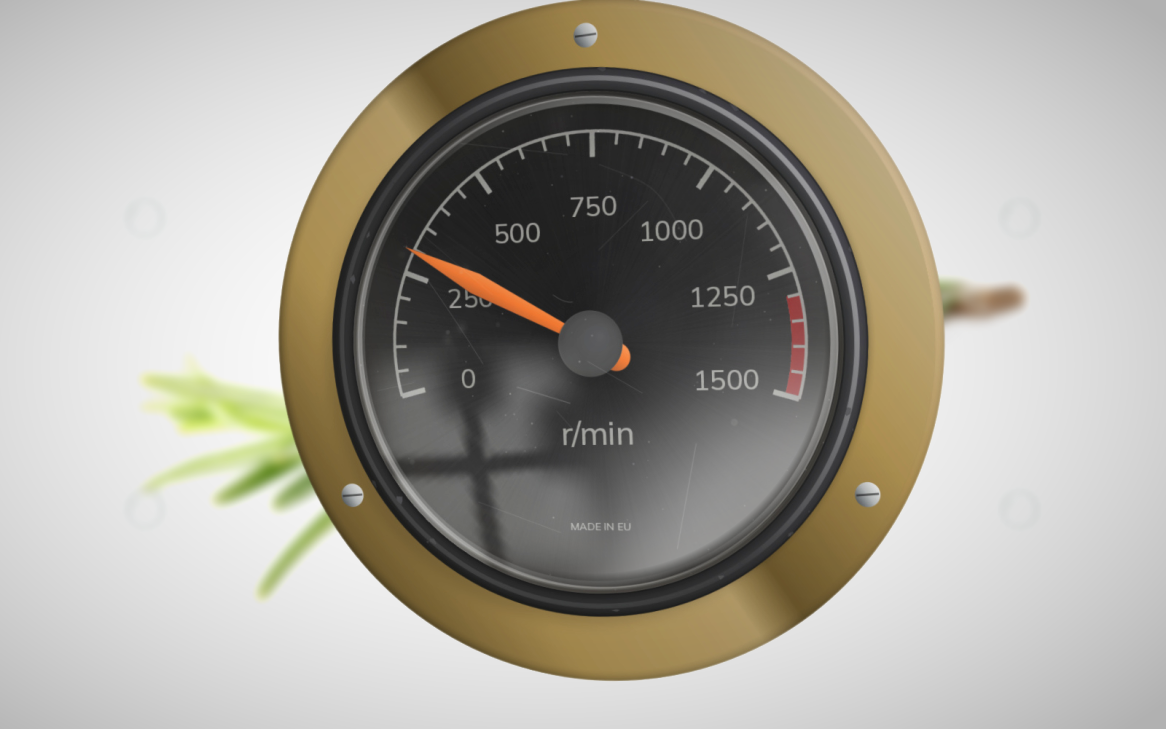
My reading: 300,rpm
